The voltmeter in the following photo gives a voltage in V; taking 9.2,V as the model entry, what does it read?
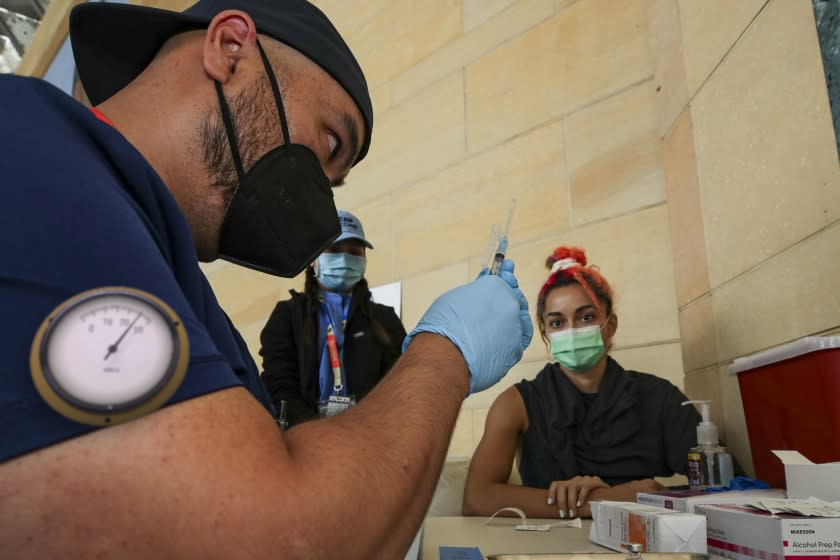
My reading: 25,V
